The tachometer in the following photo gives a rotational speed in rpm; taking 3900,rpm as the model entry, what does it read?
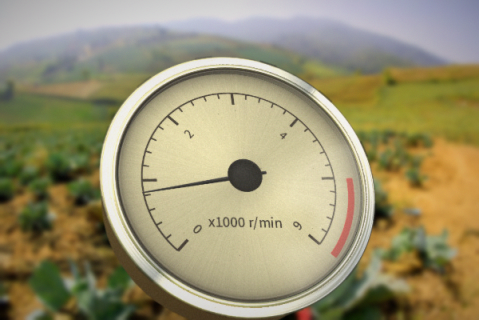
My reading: 800,rpm
